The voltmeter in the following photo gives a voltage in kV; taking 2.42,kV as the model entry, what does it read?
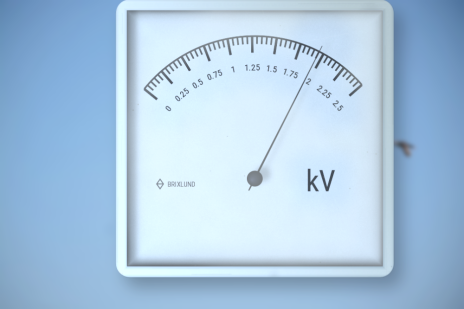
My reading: 1.95,kV
